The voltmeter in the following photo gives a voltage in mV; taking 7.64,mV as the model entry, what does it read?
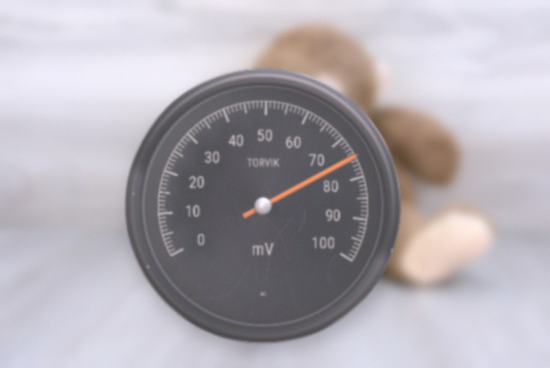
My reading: 75,mV
